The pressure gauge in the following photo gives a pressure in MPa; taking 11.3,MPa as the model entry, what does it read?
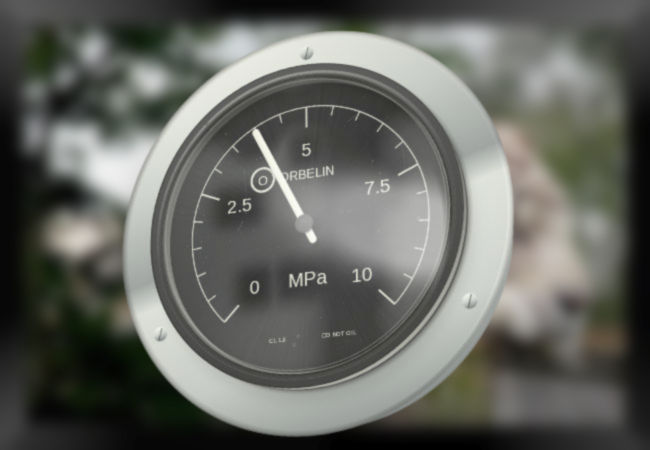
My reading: 4,MPa
